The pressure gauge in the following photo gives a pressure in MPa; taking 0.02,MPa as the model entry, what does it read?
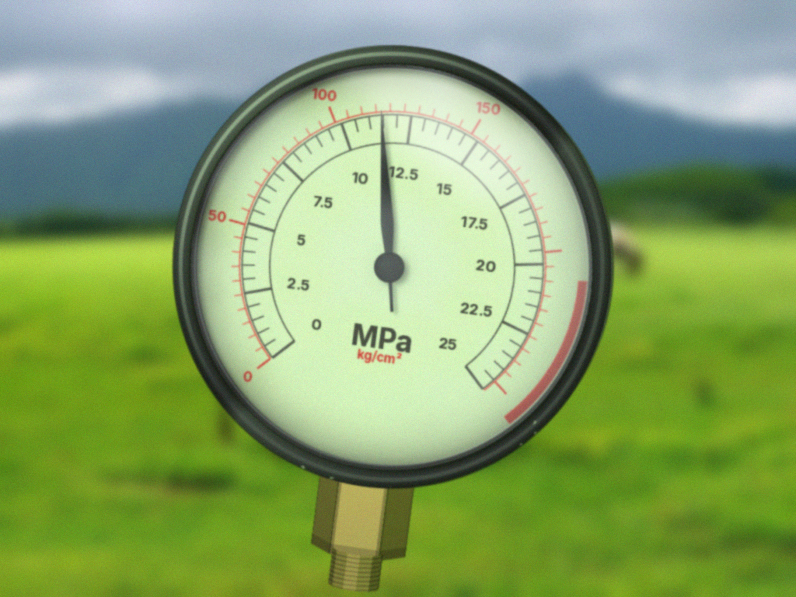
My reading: 11.5,MPa
